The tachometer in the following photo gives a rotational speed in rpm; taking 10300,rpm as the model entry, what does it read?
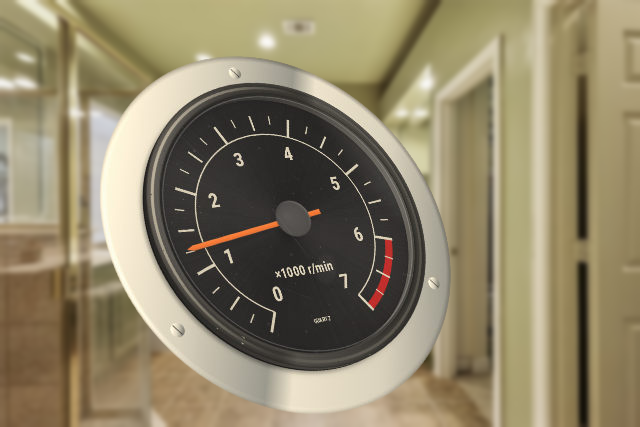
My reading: 1250,rpm
